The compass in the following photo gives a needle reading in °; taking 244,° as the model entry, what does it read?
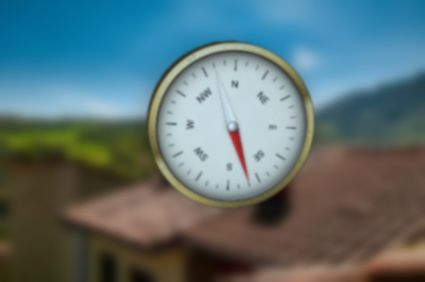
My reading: 160,°
